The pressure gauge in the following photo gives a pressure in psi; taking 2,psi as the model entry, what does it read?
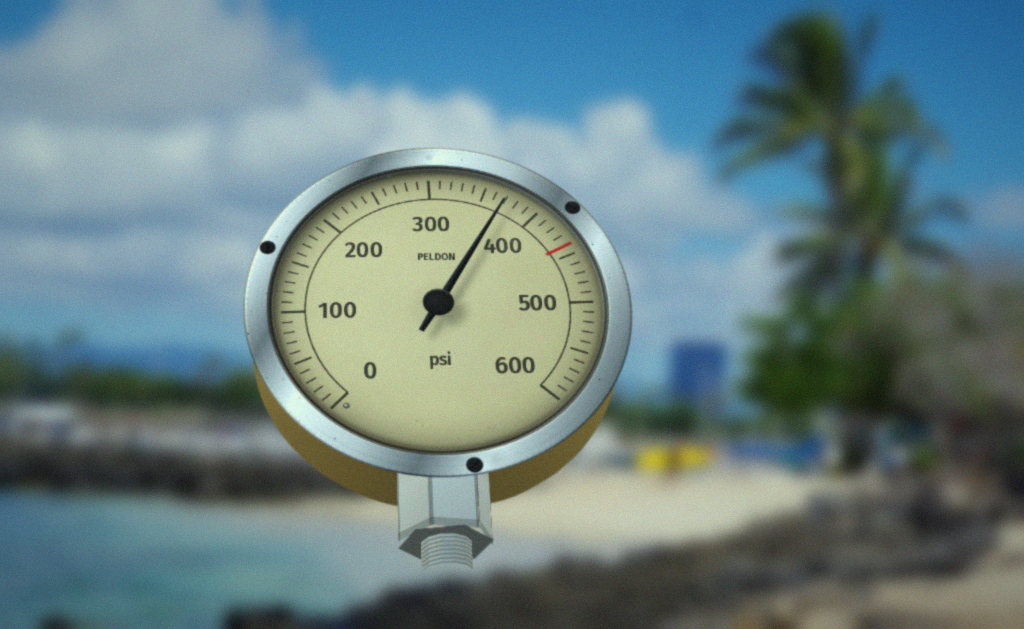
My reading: 370,psi
